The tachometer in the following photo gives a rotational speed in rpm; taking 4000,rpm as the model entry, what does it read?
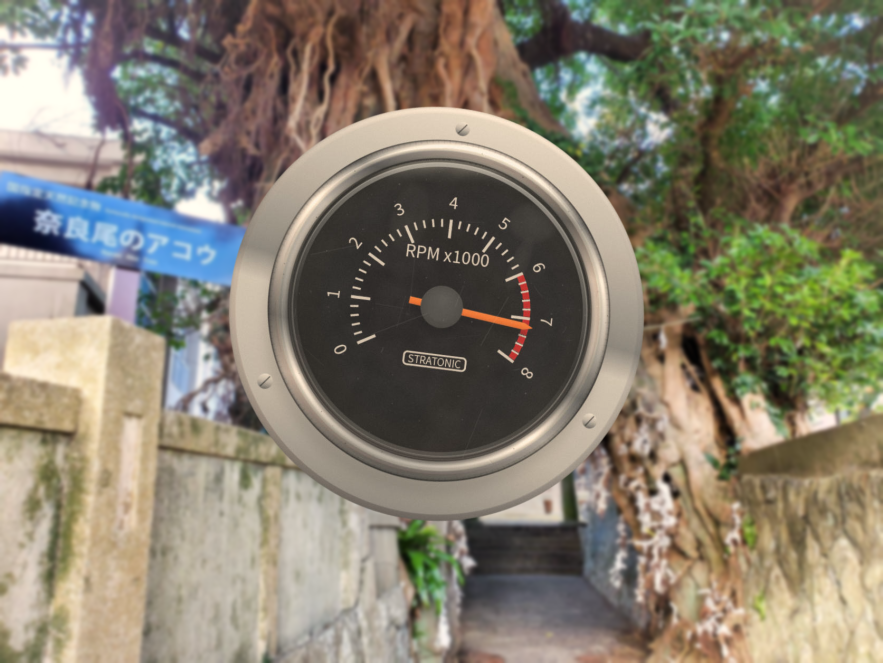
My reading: 7200,rpm
